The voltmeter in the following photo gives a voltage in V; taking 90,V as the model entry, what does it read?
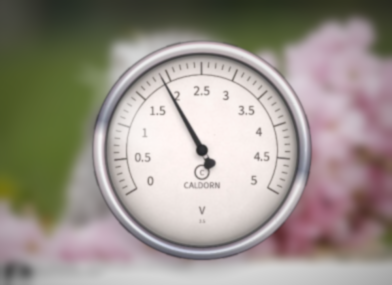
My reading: 1.9,V
